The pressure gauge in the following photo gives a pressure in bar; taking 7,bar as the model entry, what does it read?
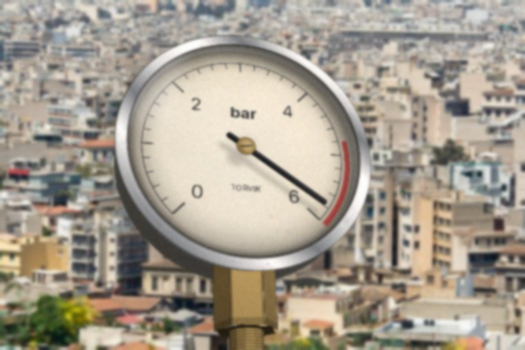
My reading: 5.8,bar
